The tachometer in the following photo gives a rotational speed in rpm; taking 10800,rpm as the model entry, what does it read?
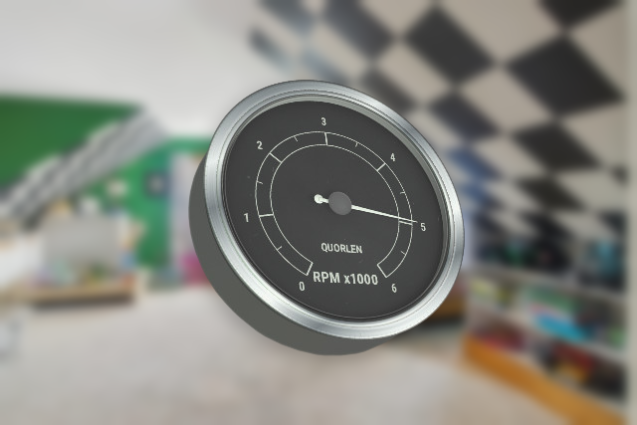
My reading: 5000,rpm
